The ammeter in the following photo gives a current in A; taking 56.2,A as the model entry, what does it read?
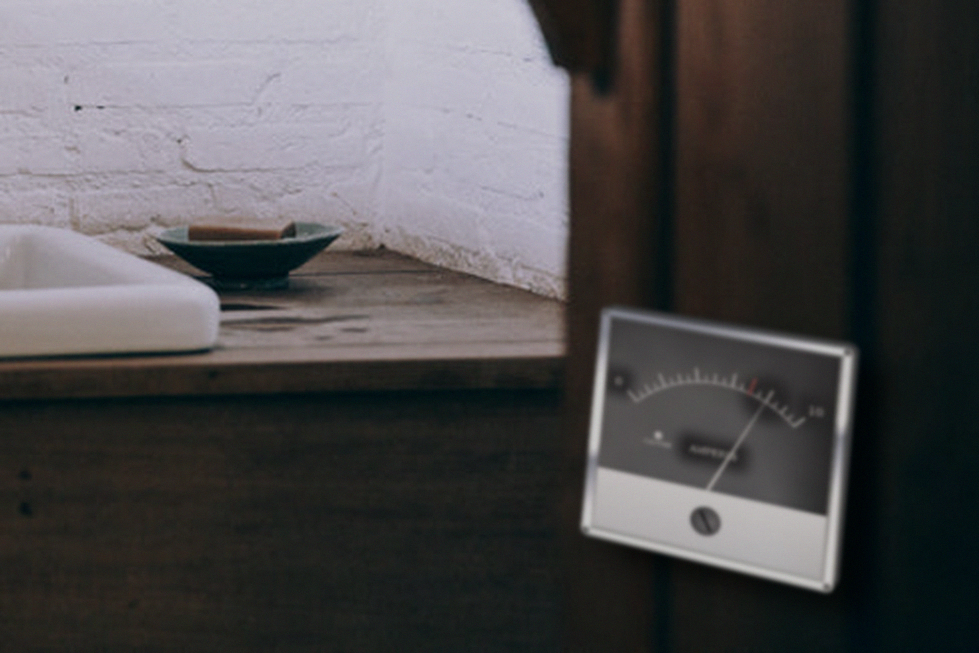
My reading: 8,A
